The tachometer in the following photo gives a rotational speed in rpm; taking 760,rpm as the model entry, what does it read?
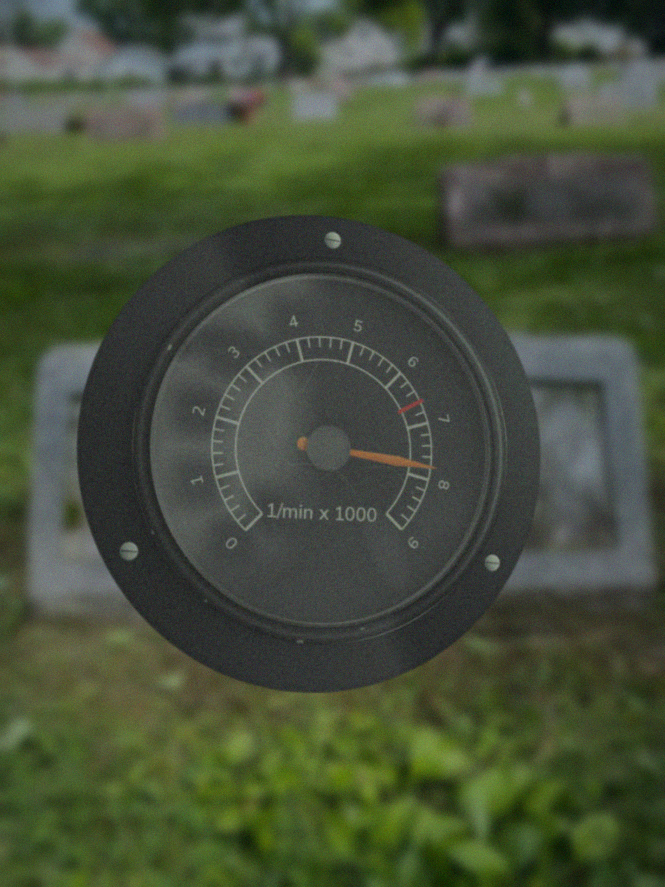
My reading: 7800,rpm
